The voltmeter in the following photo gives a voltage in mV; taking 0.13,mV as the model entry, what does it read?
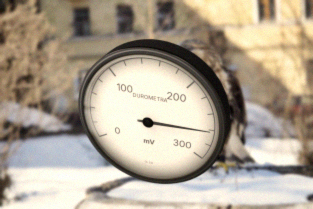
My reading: 260,mV
